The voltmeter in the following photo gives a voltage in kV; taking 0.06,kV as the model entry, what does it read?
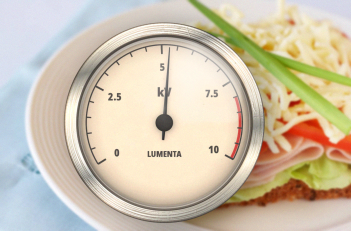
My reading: 5.25,kV
